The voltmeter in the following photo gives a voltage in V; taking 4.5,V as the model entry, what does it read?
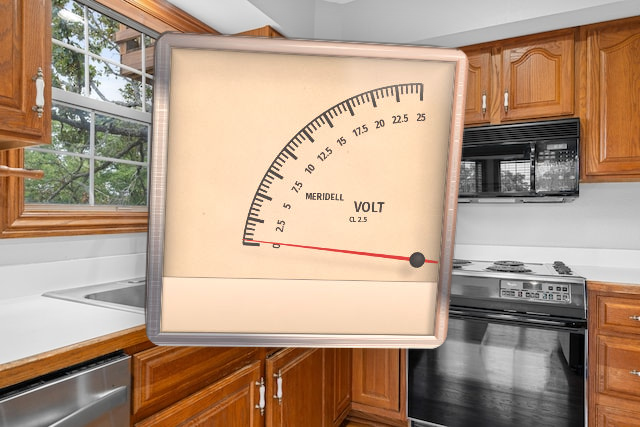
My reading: 0.5,V
